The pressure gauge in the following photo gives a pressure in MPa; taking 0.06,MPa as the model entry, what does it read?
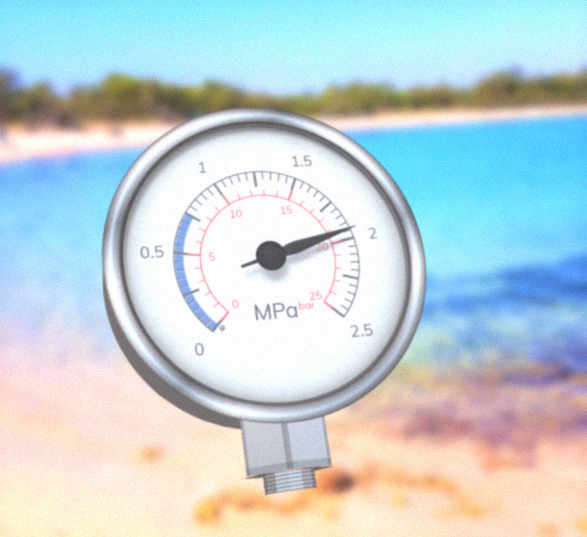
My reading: 1.95,MPa
